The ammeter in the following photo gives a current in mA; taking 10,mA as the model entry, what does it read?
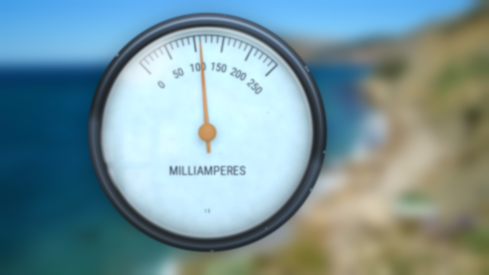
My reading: 110,mA
